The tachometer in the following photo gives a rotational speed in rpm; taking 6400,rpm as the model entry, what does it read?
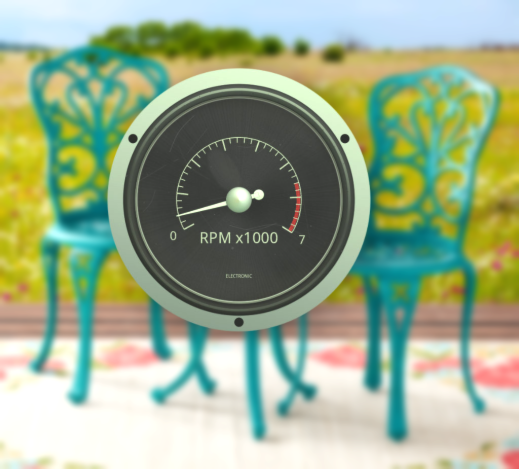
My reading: 400,rpm
